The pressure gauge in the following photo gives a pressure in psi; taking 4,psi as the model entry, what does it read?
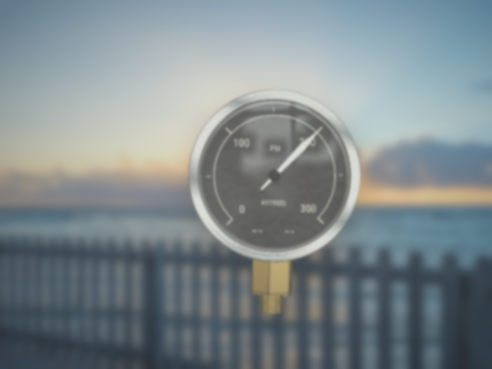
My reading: 200,psi
